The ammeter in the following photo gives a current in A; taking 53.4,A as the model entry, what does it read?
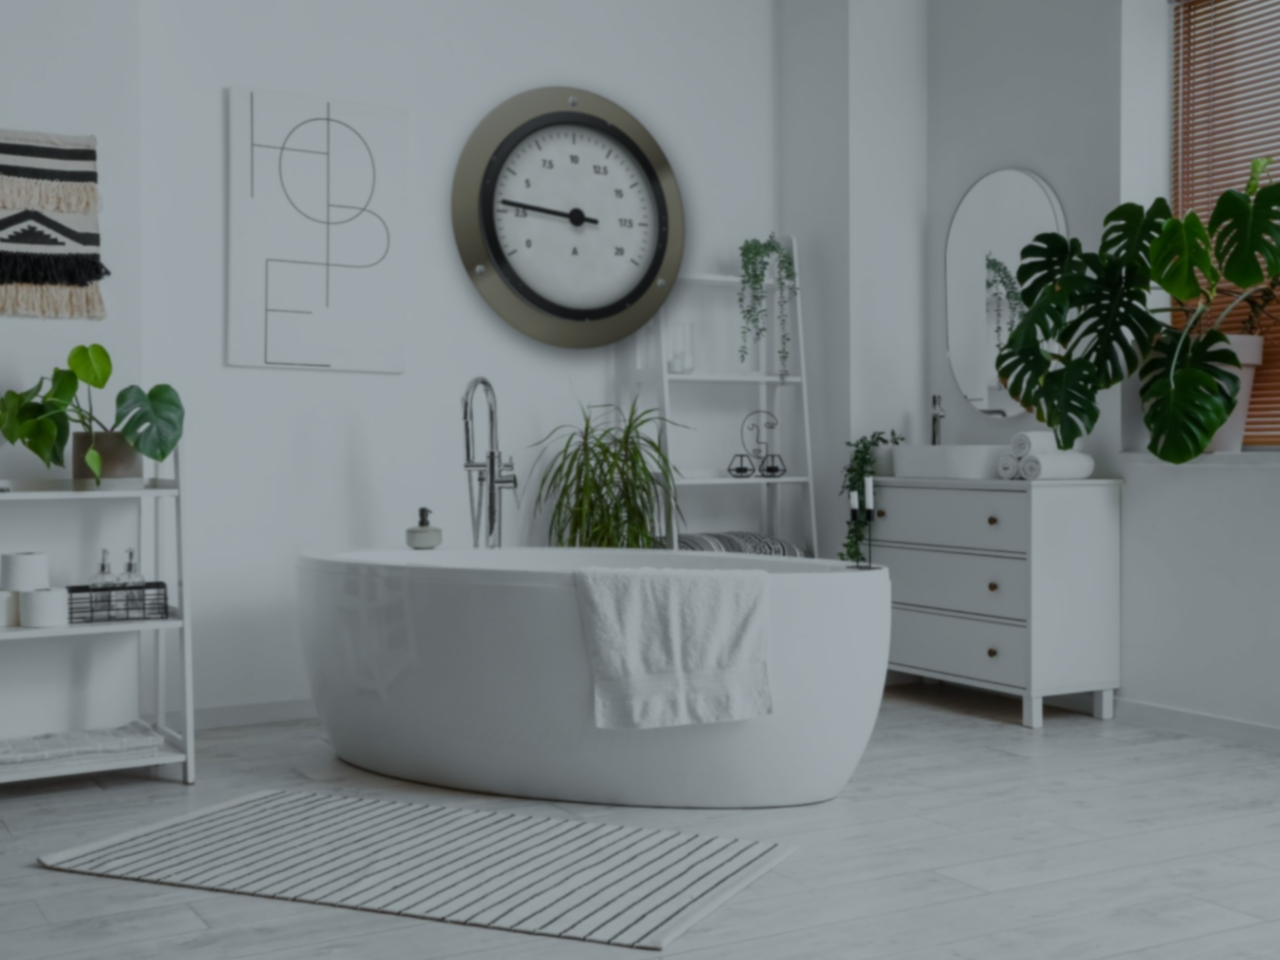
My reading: 3,A
